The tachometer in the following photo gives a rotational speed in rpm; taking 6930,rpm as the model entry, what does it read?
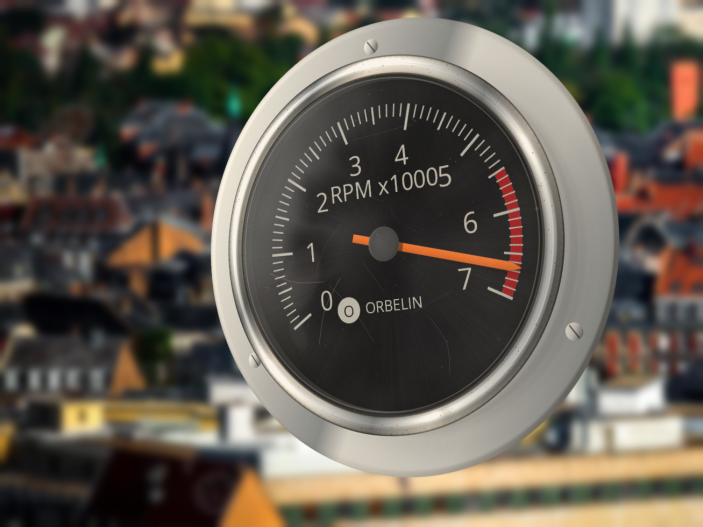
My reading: 6650,rpm
